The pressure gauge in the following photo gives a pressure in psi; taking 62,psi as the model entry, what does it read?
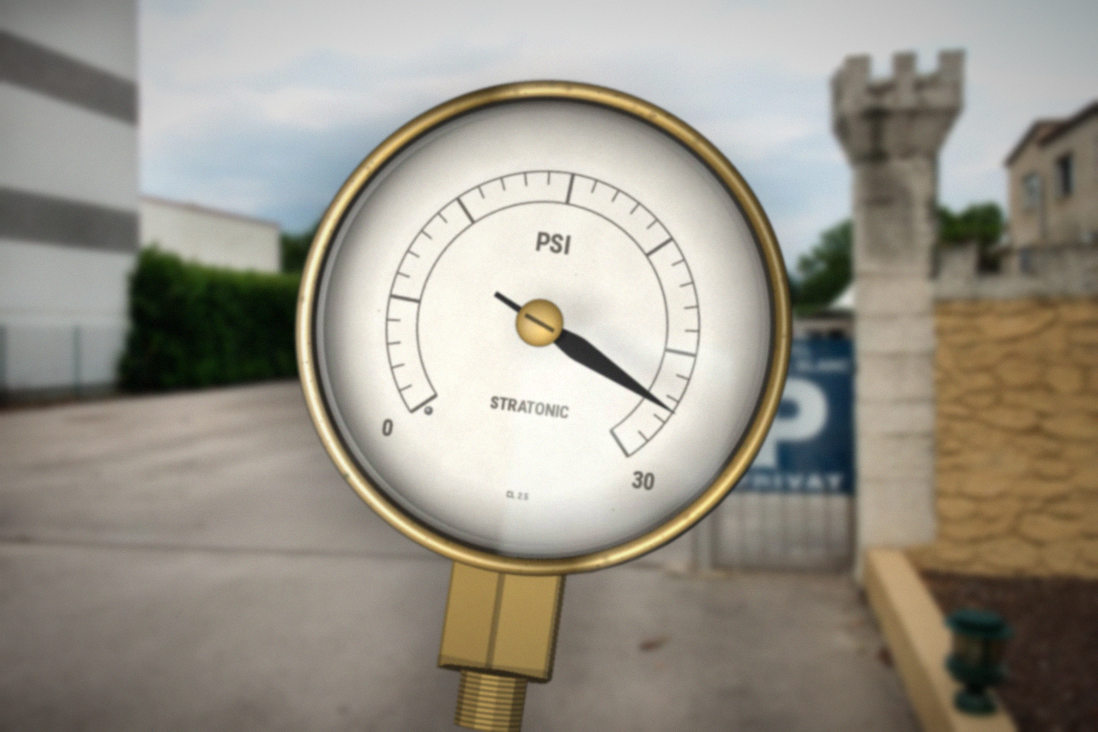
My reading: 27.5,psi
